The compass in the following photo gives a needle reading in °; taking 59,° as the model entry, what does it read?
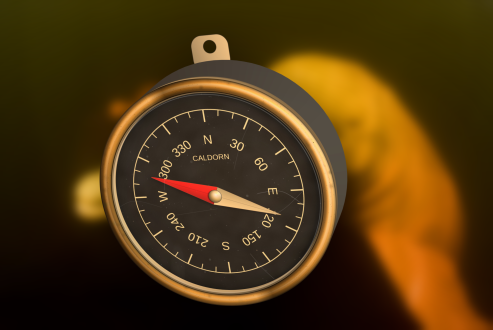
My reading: 290,°
